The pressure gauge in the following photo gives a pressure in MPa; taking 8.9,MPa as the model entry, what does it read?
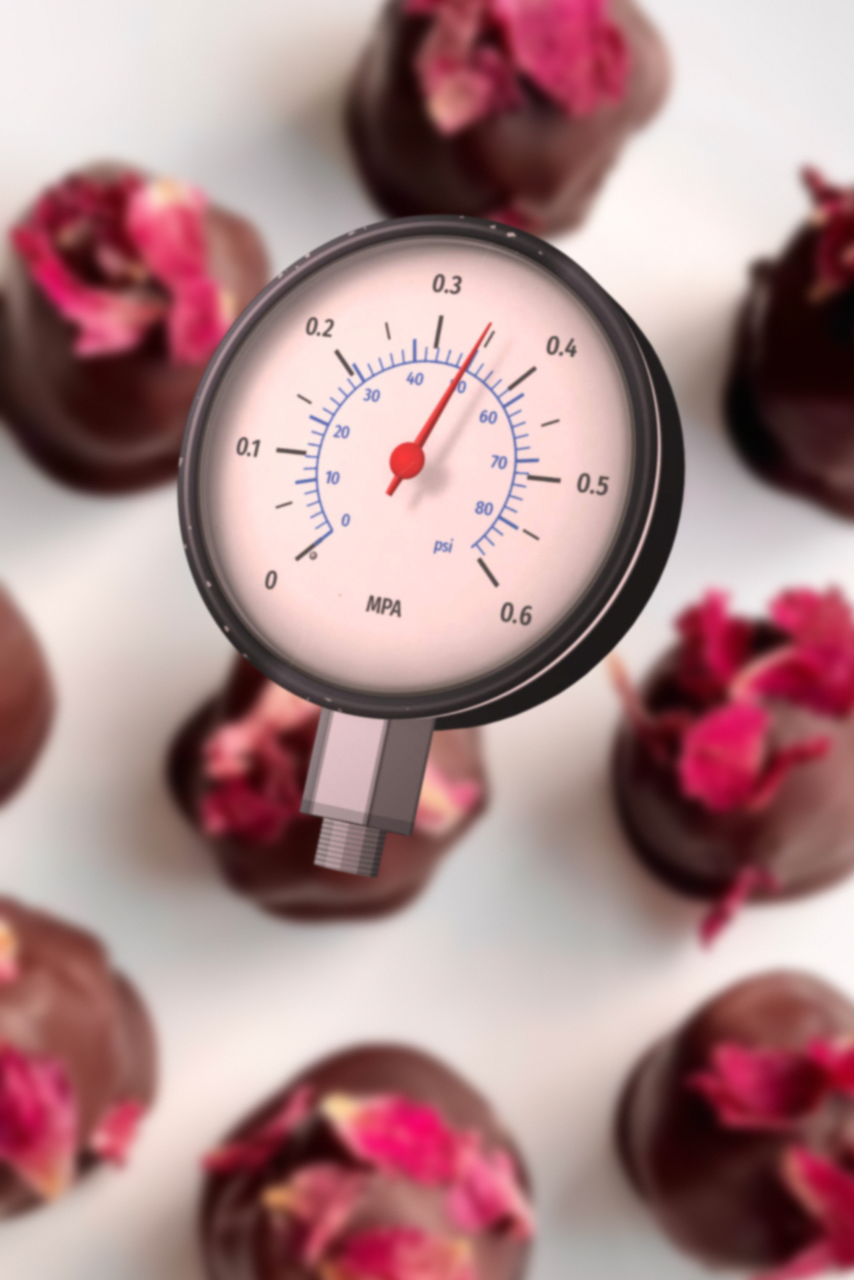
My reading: 0.35,MPa
